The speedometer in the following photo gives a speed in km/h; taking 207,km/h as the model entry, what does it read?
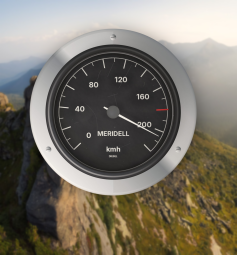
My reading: 205,km/h
